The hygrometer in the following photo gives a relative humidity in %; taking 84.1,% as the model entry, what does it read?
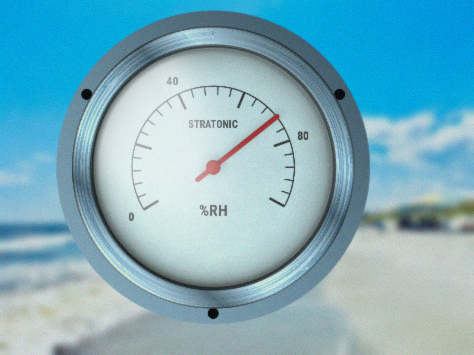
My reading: 72,%
